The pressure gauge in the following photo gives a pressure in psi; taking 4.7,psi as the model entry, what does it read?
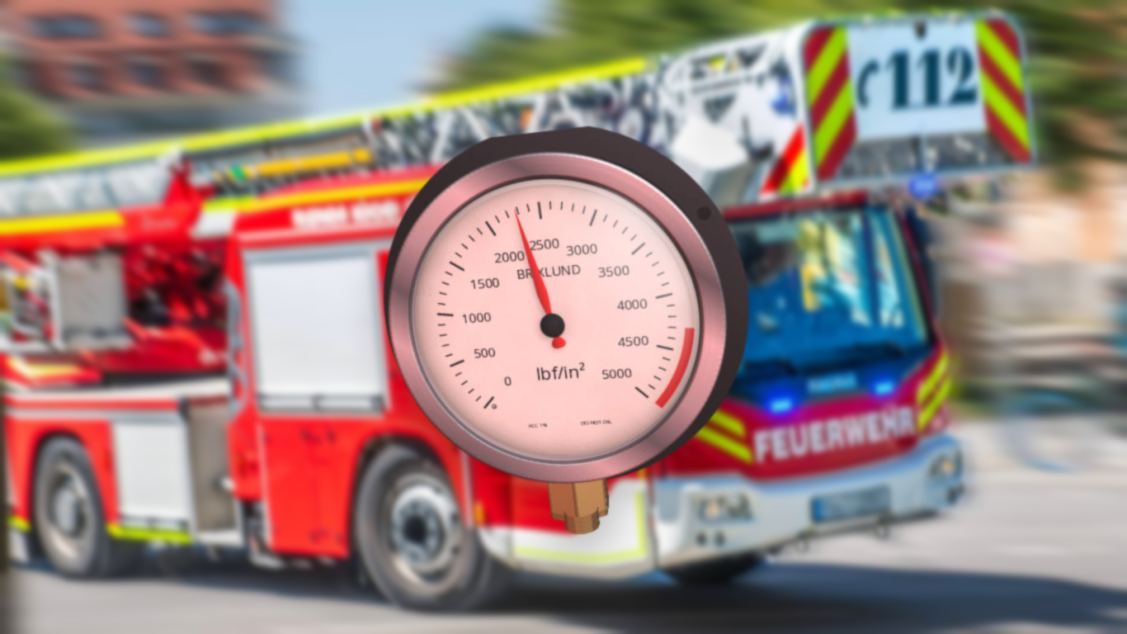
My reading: 2300,psi
